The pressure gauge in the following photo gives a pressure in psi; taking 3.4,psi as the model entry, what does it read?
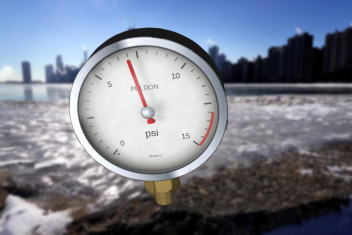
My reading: 7,psi
